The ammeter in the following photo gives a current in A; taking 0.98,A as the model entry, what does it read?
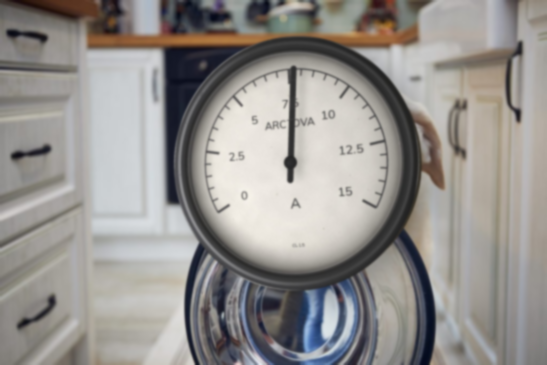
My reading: 7.75,A
